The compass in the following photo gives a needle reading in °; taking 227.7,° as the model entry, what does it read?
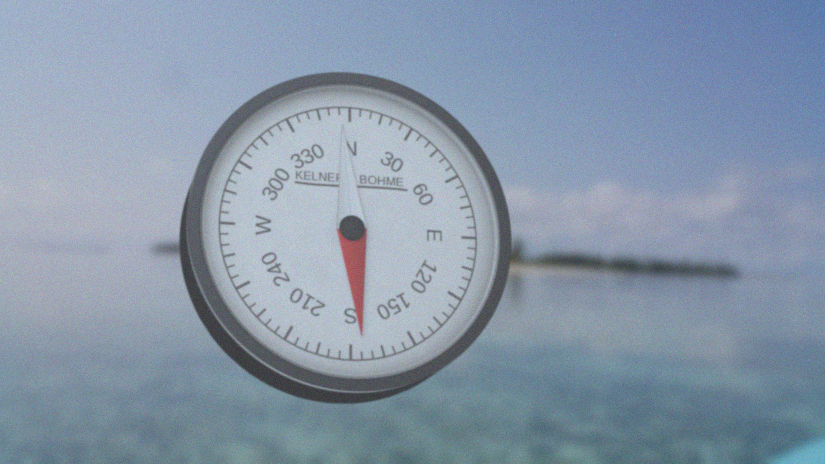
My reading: 175,°
